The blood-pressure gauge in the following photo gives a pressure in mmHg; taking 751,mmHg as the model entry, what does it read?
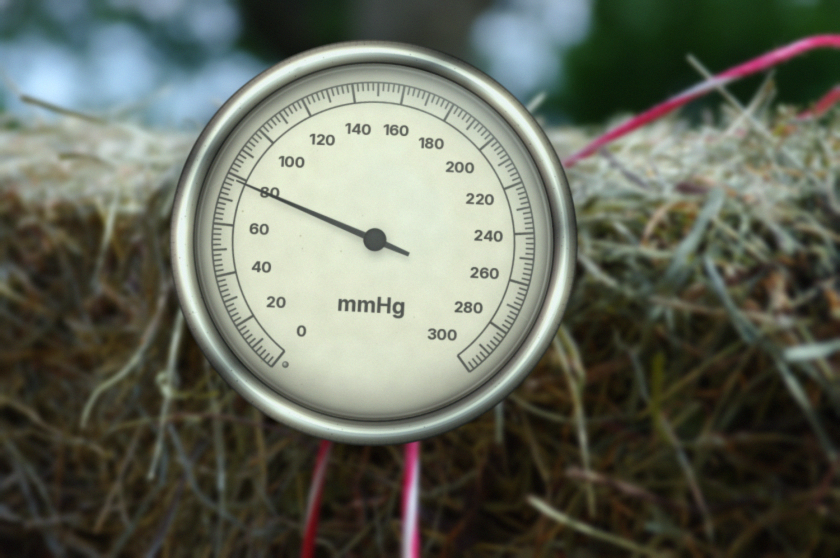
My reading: 78,mmHg
